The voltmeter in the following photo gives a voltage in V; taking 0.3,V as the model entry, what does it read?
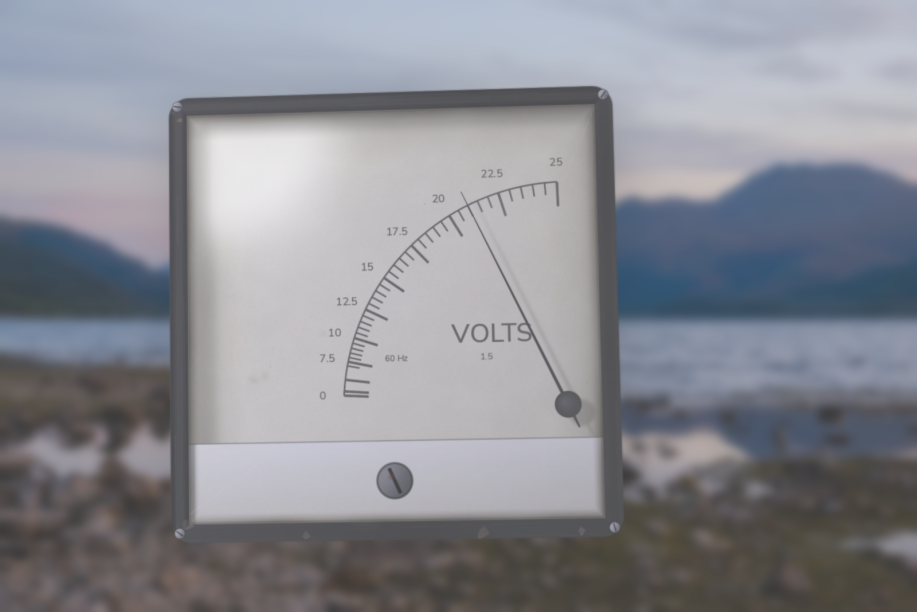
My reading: 21,V
